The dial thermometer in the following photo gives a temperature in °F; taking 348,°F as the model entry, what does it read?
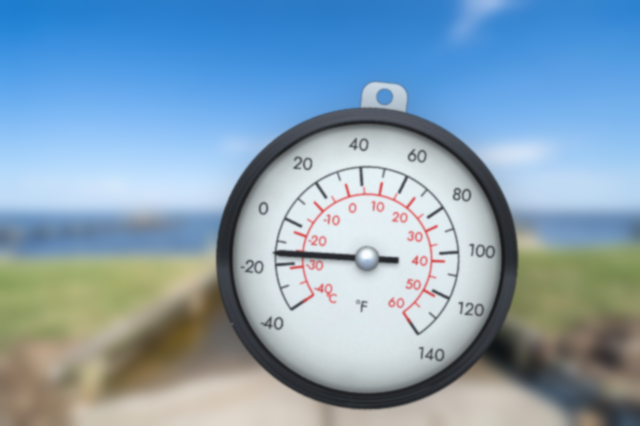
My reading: -15,°F
